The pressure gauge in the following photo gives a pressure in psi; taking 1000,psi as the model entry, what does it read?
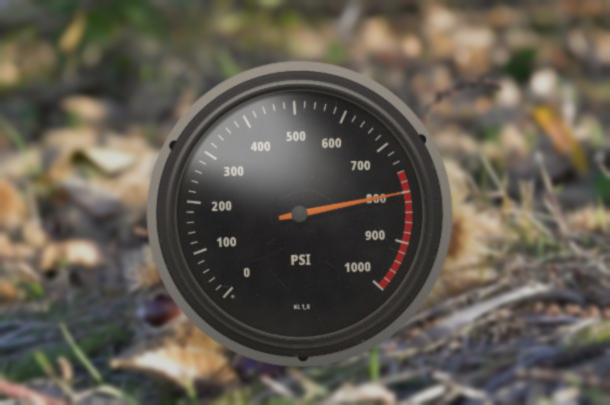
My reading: 800,psi
